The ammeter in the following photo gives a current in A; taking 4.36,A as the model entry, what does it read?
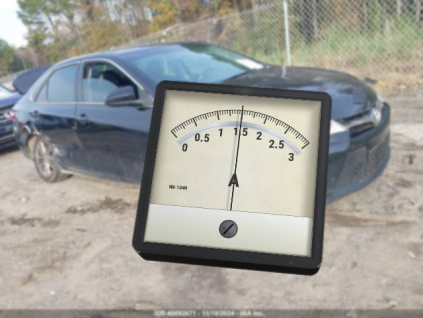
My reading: 1.5,A
